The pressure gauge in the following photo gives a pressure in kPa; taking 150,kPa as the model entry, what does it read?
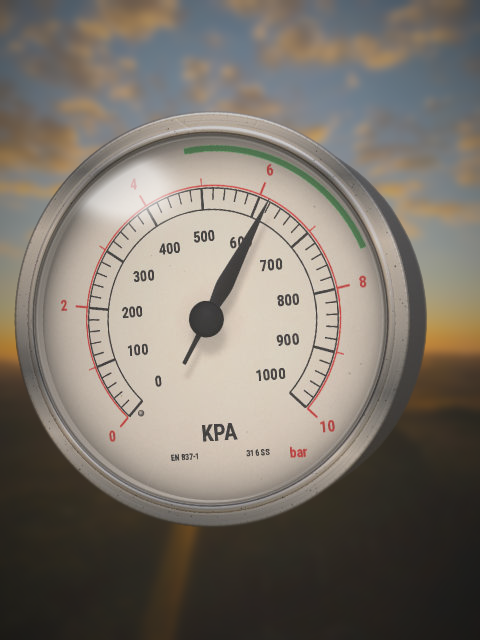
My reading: 620,kPa
